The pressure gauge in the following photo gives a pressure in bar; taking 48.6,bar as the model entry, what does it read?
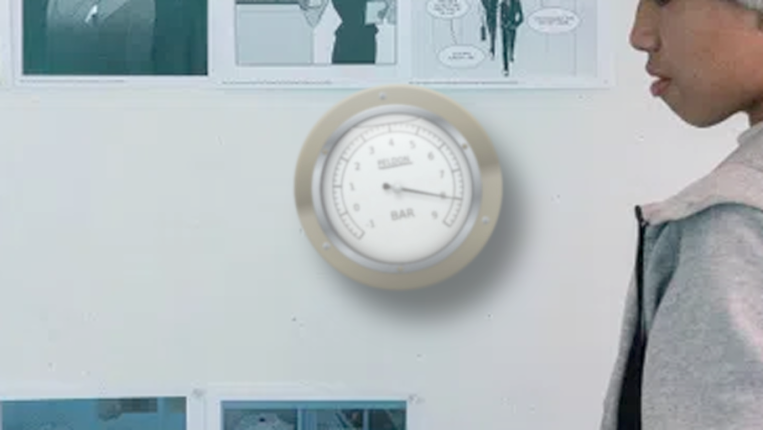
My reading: 8,bar
